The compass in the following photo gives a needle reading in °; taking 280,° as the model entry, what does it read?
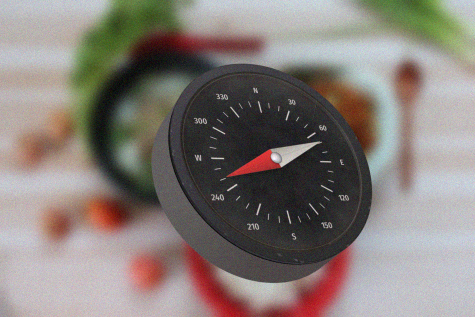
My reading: 250,°
